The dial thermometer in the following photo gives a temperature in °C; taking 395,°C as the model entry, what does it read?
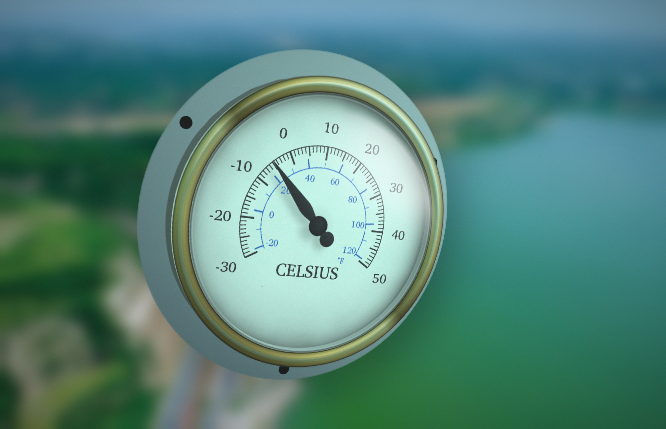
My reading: -5,°C
